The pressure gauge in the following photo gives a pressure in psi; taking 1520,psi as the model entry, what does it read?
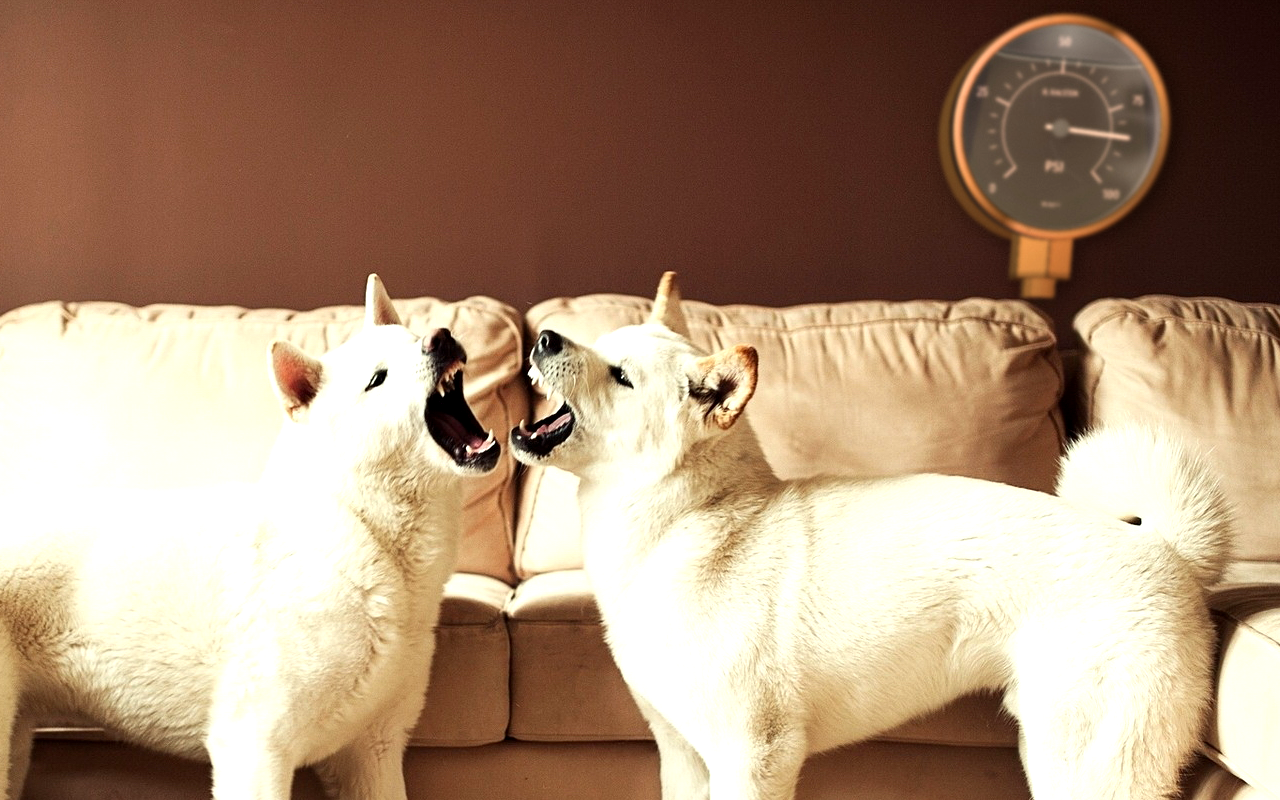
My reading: 85,psi
